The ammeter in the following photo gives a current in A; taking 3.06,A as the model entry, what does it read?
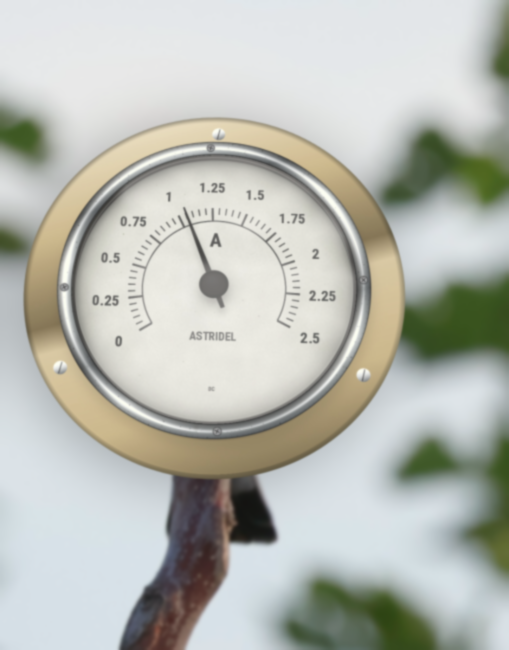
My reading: 1.05,A
